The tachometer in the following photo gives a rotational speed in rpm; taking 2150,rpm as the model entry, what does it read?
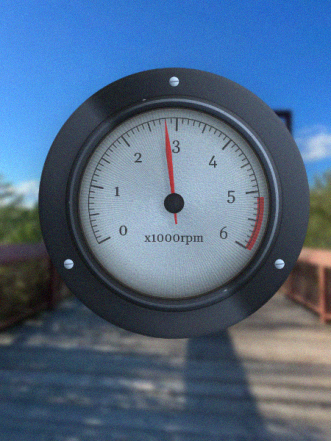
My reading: 2800,rpm
